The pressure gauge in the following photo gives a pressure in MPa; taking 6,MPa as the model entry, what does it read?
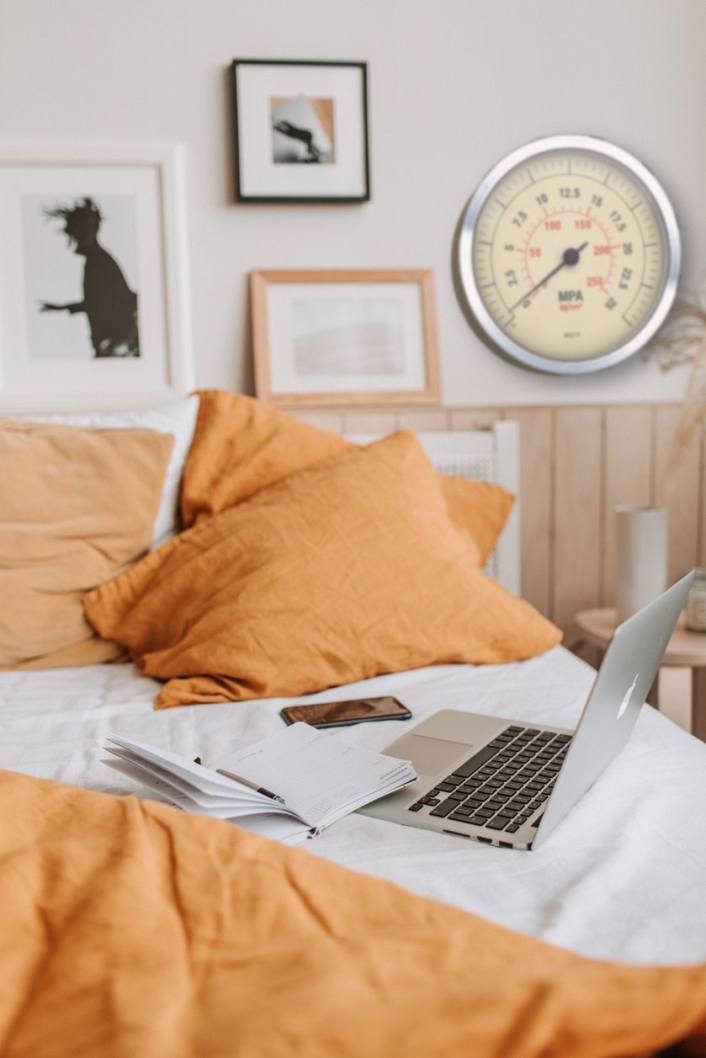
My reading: 0.5,MPa
